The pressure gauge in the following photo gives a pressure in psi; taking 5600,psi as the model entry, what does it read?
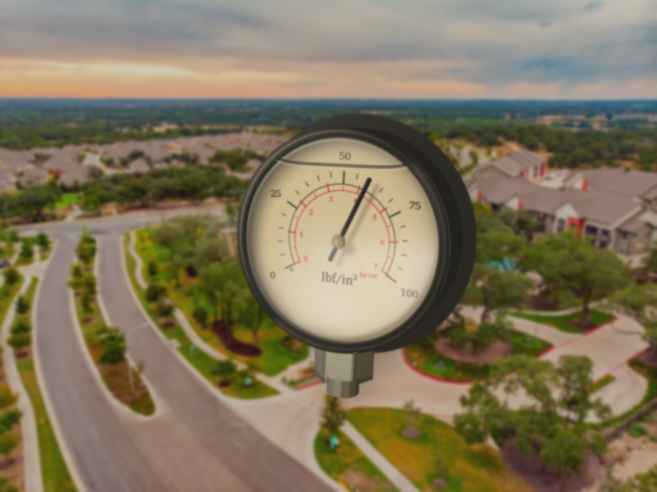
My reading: 60,psi
